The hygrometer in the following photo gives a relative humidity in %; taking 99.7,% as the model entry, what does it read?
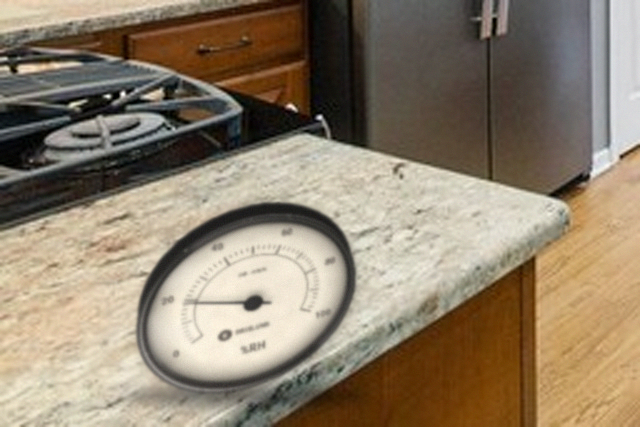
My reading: 20,%
